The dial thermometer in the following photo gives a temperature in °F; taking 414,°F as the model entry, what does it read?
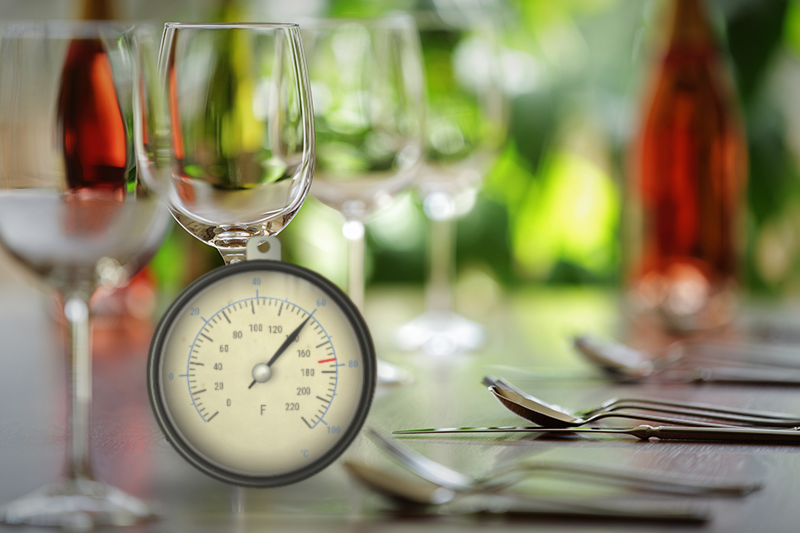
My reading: 140,°F
